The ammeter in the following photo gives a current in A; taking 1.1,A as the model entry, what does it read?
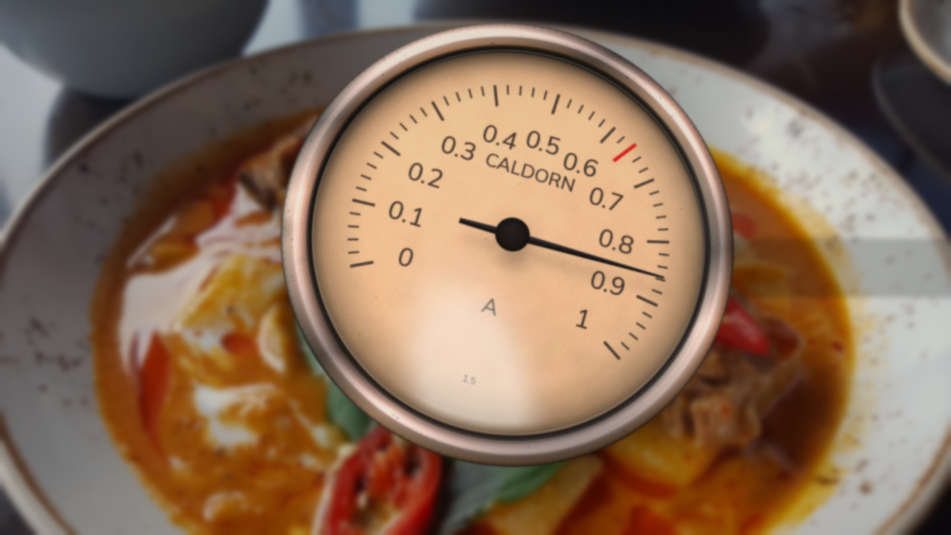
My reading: 0.86,A
